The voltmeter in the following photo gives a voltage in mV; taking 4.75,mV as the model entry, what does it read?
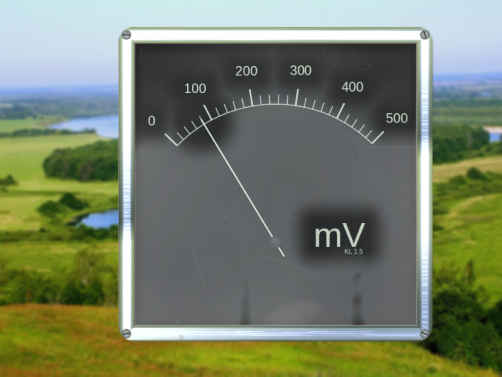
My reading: 80,mV
